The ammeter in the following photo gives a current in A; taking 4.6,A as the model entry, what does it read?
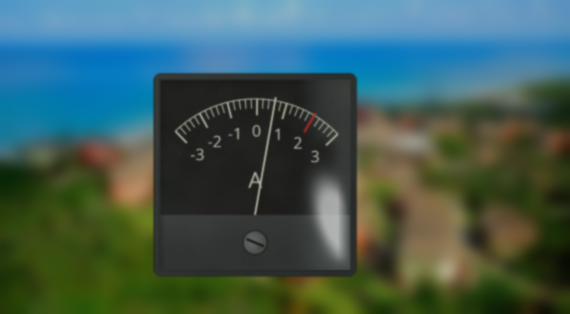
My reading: 0.6,A
